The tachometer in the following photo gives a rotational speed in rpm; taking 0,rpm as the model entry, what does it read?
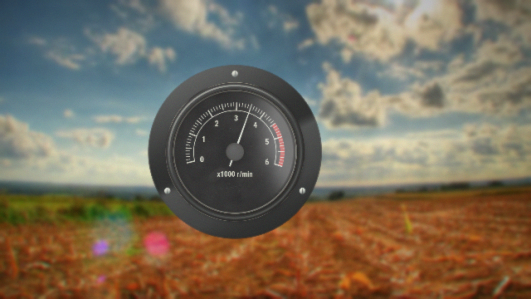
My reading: 3500,rpm
